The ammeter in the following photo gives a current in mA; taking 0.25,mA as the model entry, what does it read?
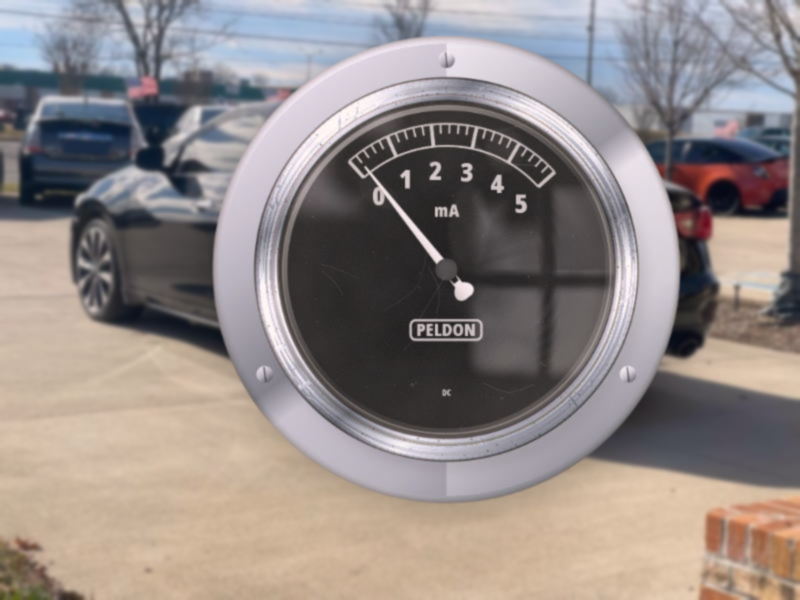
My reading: 0.2,mA
